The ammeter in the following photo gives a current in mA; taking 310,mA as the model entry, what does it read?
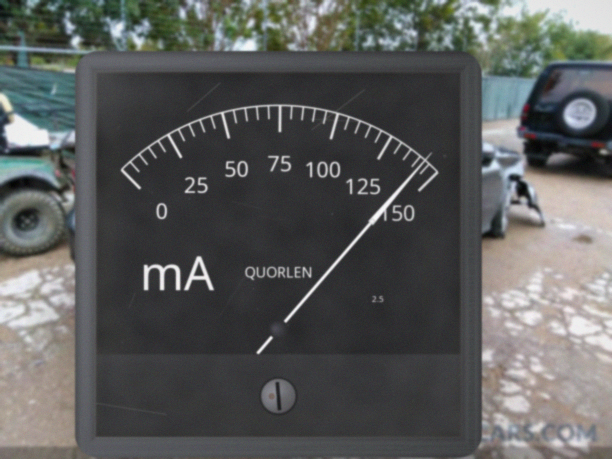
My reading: 142.5,mA
